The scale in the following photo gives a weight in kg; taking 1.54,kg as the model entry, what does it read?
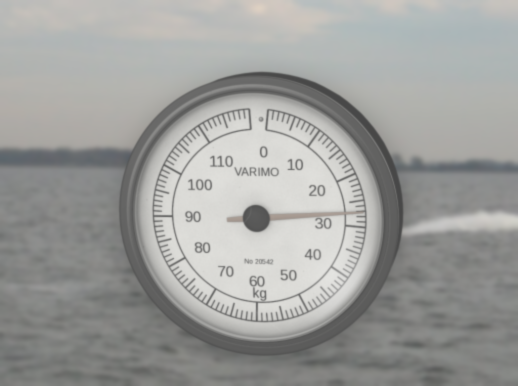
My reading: 27,kg
